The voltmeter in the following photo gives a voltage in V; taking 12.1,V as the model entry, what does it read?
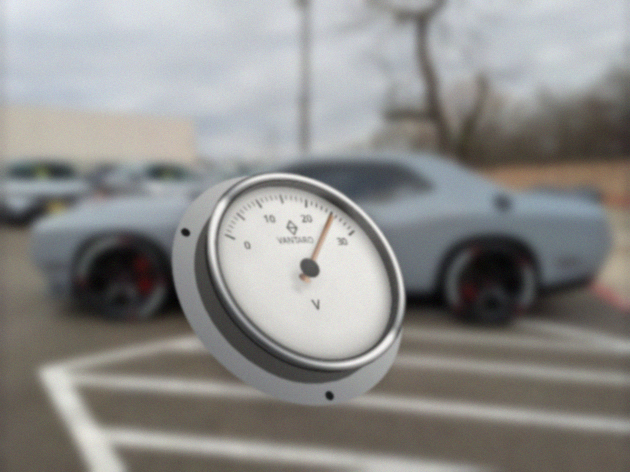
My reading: 25,V
